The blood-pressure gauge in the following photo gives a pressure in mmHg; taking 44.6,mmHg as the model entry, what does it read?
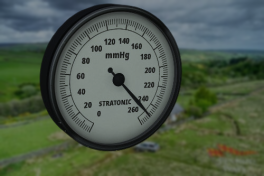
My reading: 250,mmHg
